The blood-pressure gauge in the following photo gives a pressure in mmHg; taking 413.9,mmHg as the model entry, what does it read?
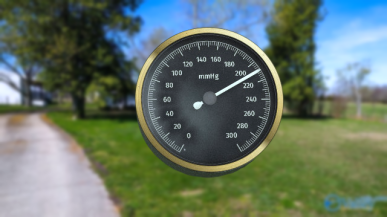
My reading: 210,mmHg
